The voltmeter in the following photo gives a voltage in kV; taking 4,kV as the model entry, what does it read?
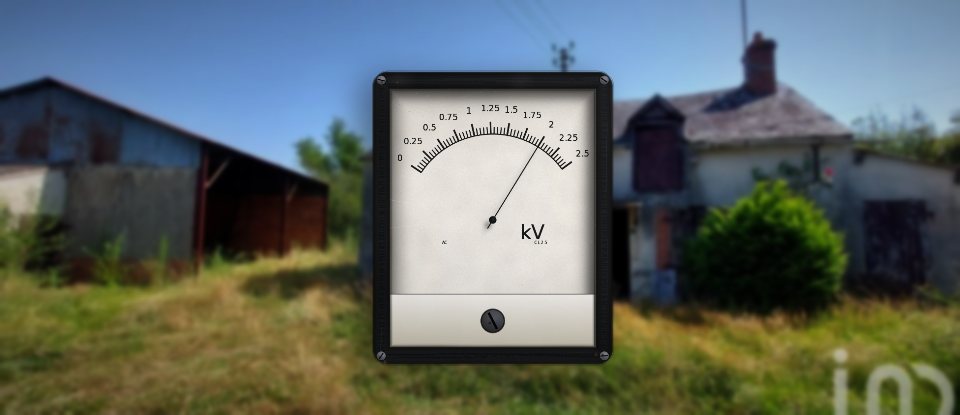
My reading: 2,kV
